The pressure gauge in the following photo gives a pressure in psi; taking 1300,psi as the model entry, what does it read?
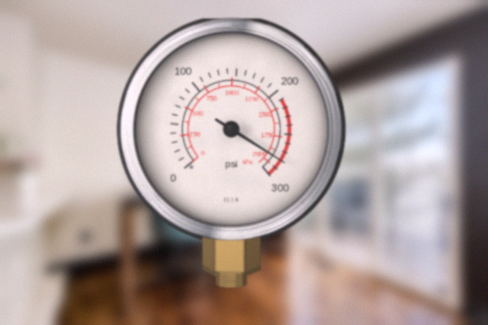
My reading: 280,psi
